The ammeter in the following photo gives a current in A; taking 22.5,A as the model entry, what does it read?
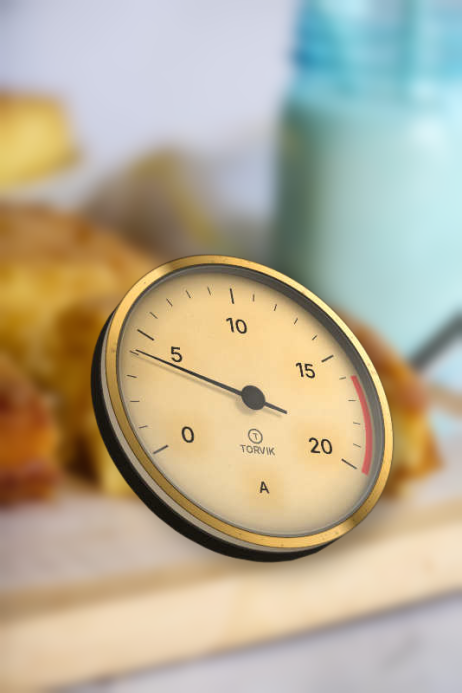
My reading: 4,A
